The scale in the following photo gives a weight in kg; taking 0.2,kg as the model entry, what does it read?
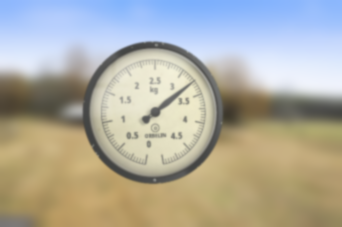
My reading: 3.25,kg
